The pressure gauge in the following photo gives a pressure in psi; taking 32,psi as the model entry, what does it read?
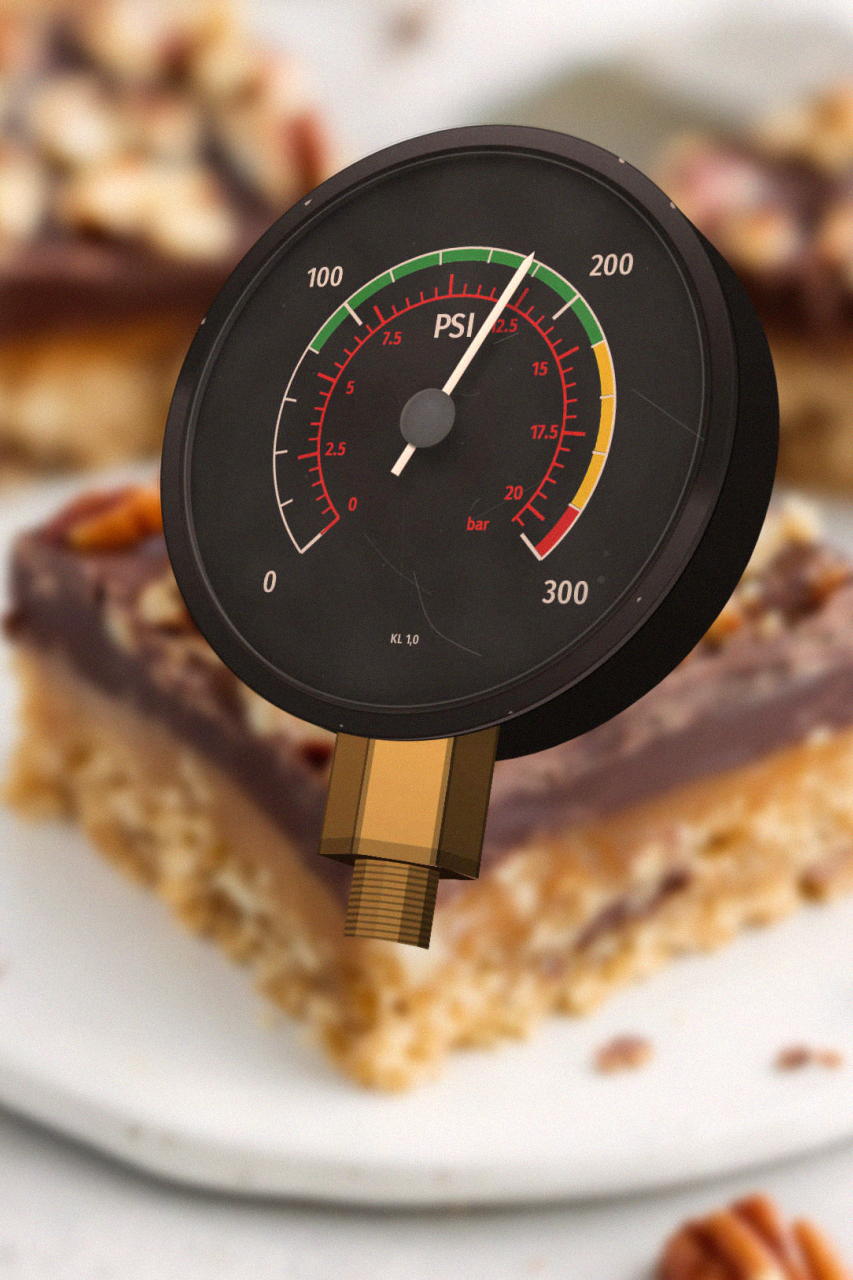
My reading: 180,psi
